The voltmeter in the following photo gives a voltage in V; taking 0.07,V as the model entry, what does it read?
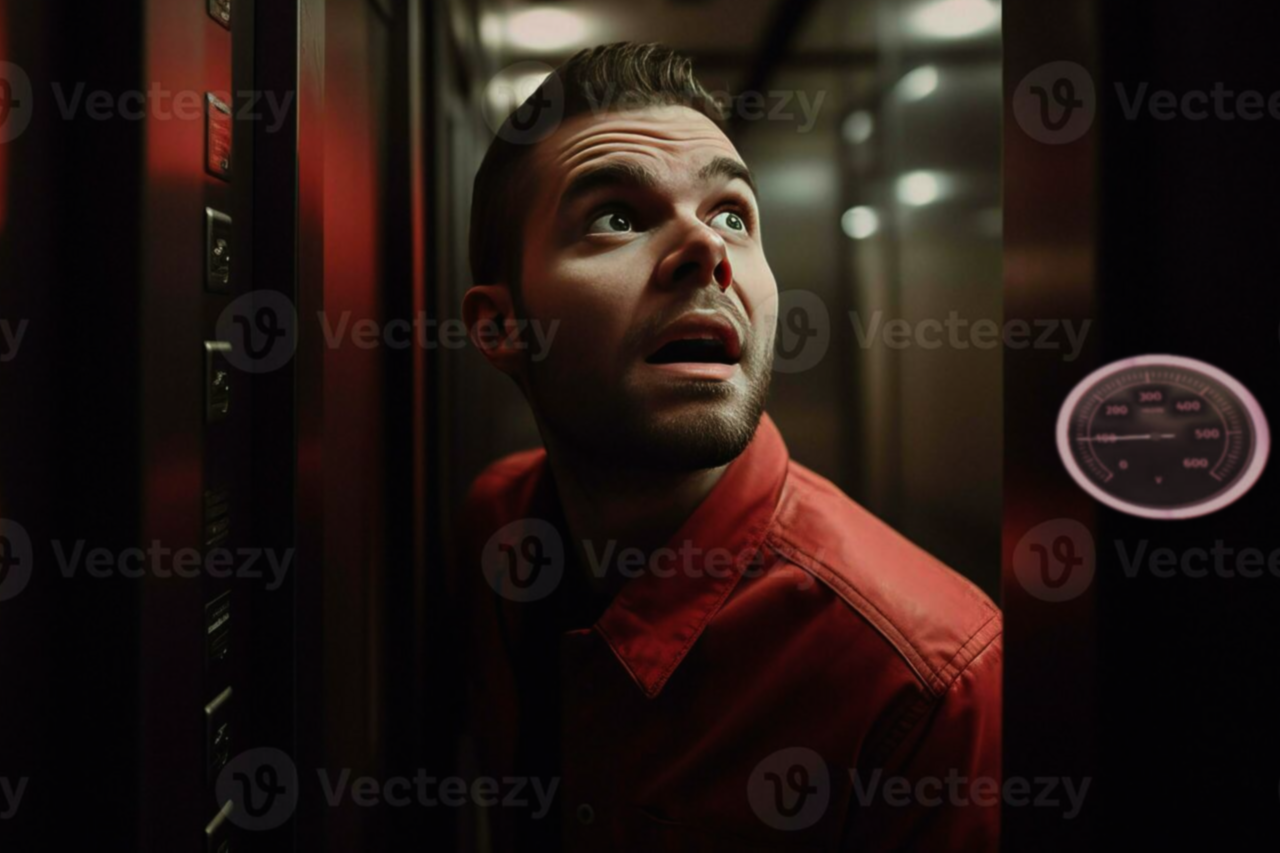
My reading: 100,V
